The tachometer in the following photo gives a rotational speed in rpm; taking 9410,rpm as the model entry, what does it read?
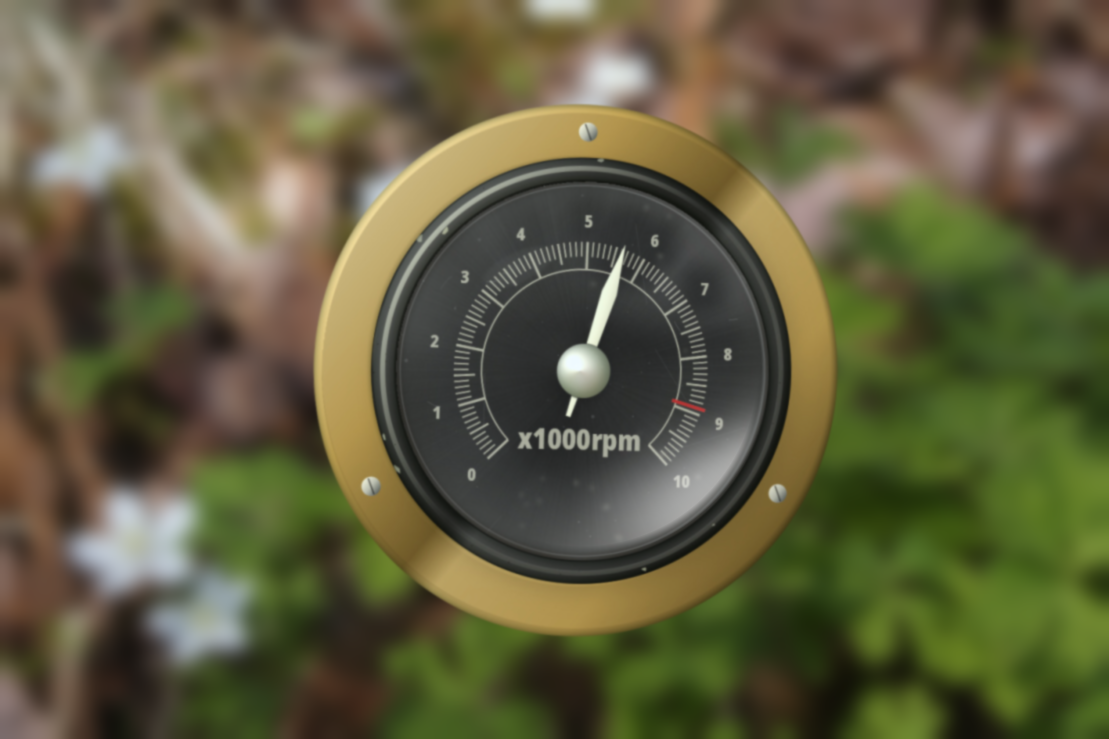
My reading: 5600,rpm
